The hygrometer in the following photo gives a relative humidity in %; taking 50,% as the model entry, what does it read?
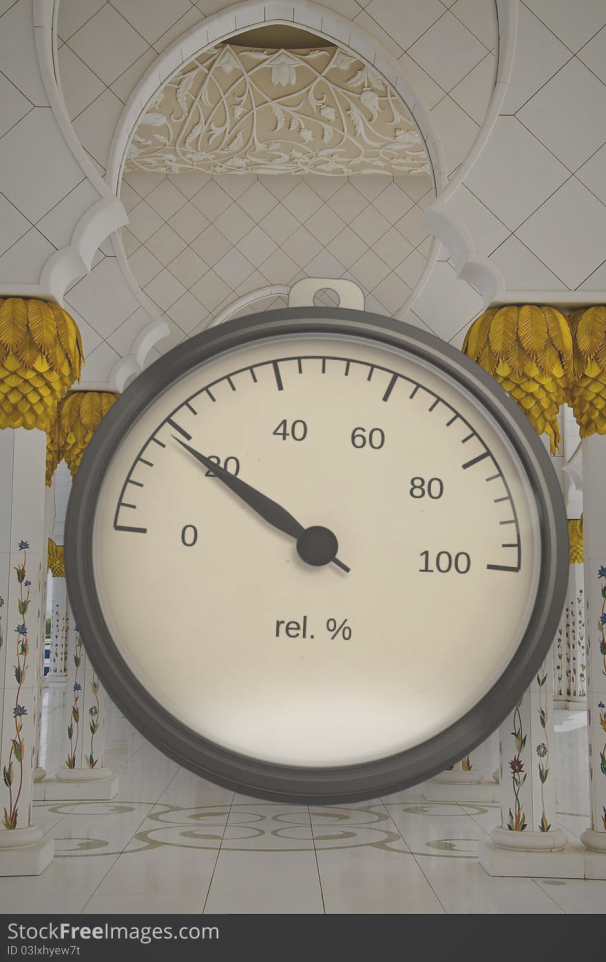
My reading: 18,%
